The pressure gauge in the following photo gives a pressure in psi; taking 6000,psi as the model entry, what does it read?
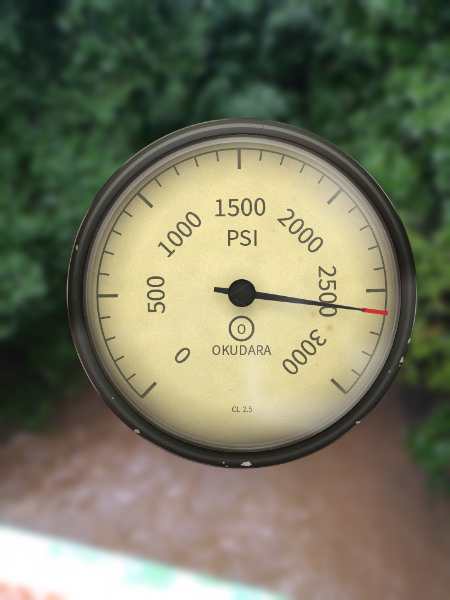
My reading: 2600,psi
